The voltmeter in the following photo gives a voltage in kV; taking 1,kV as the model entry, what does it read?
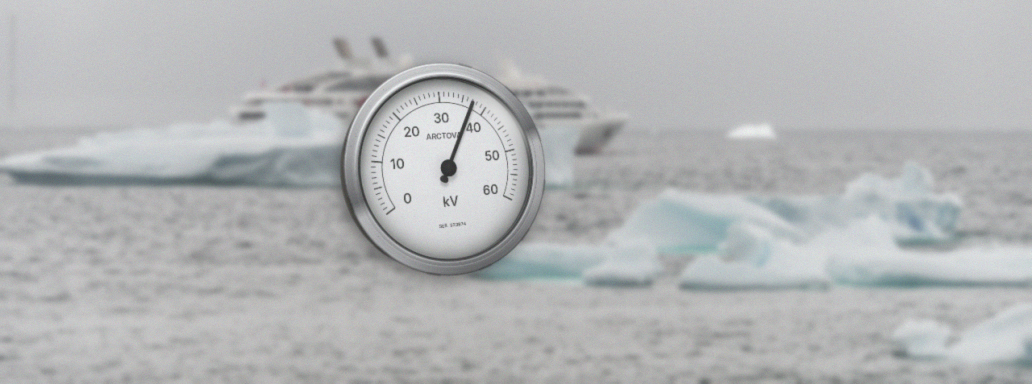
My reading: 37,kV
